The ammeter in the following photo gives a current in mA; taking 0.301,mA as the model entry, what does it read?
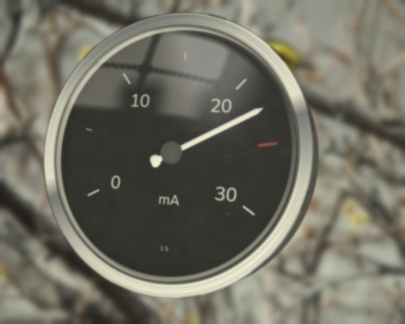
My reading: 22.5,mA
